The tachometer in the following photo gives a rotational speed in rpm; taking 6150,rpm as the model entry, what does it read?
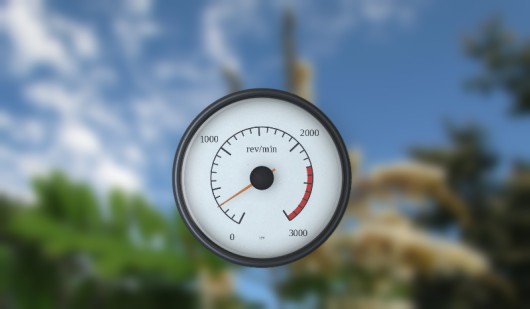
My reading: 300,rpm
